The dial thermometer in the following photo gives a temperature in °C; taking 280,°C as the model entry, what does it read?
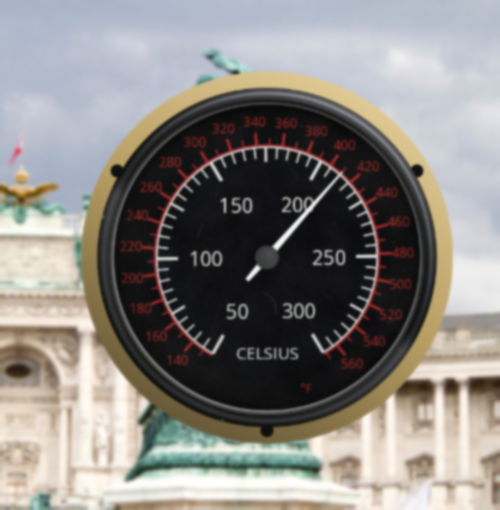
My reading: 210,°C
